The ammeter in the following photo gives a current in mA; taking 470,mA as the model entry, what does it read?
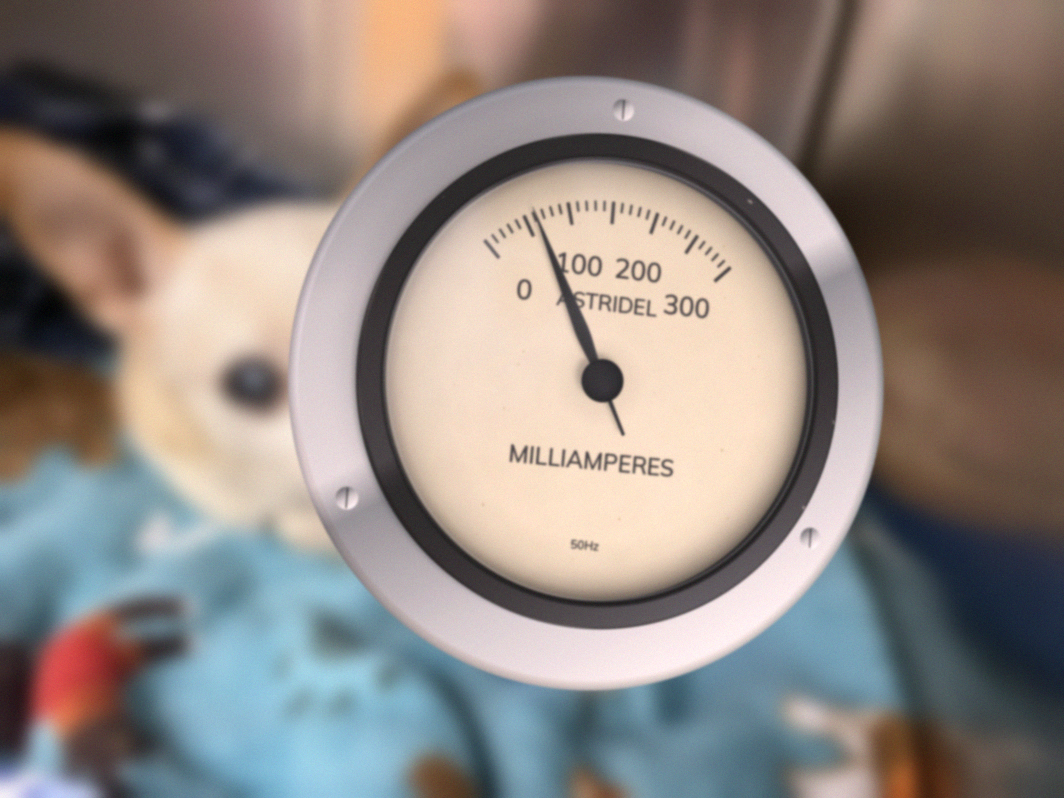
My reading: 60,mA
